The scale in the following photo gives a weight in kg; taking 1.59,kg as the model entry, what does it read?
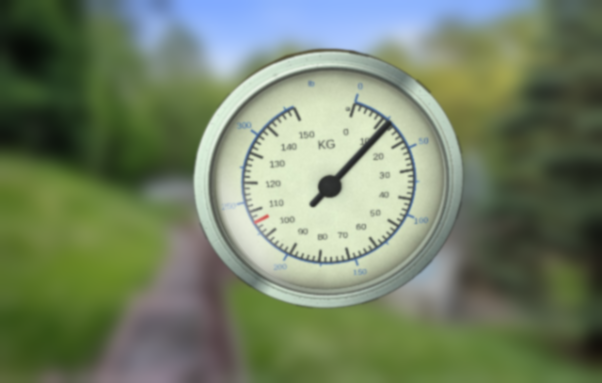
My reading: 12,kg
